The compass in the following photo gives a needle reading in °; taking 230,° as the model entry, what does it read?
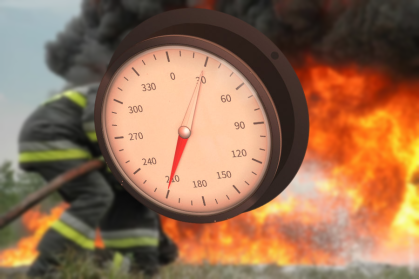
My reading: 210,°
